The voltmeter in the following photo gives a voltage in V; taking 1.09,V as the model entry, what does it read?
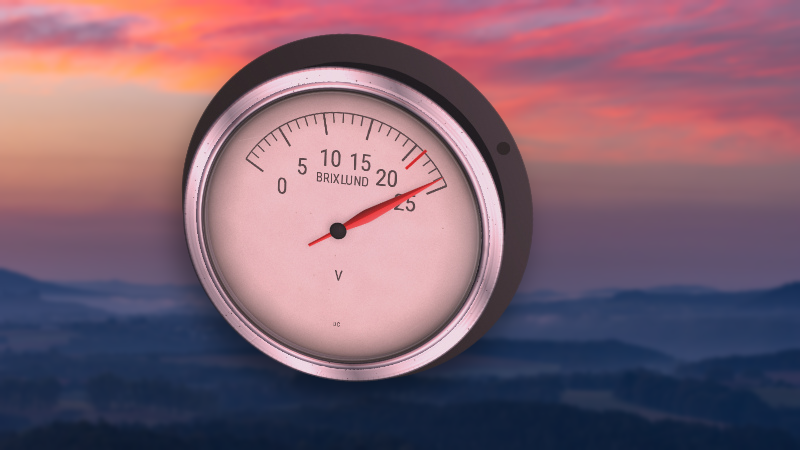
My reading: 24,V
